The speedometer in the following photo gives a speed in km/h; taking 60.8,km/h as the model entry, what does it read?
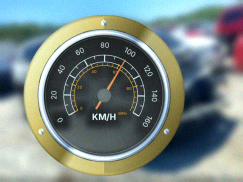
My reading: 100,km/h
